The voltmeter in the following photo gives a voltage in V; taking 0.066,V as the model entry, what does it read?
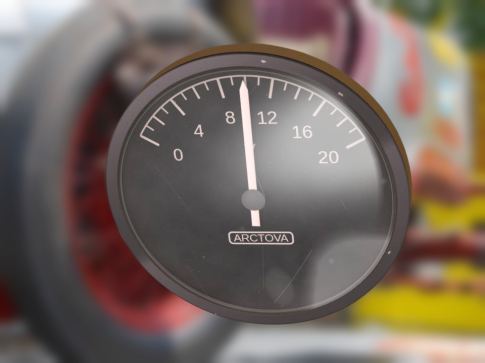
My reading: 10,V
